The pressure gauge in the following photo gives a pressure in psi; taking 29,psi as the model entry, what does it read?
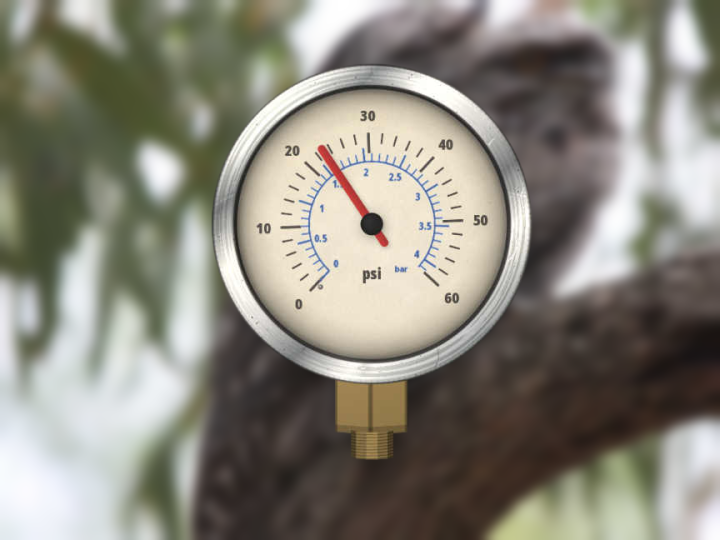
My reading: 23,psi
